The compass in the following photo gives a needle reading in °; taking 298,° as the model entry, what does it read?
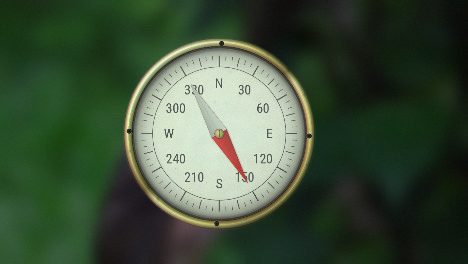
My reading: 150,°
